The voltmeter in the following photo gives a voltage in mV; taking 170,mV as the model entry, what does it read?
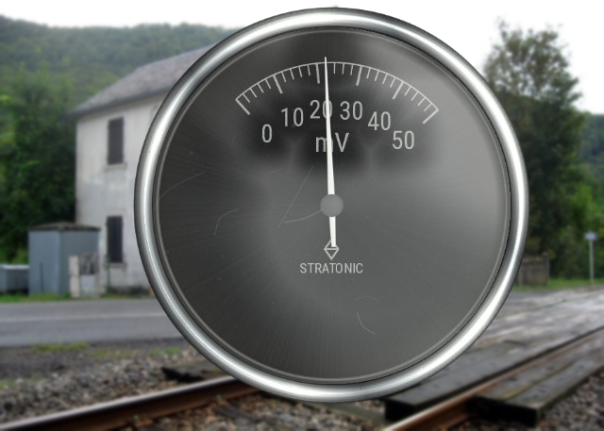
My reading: 22,mV
